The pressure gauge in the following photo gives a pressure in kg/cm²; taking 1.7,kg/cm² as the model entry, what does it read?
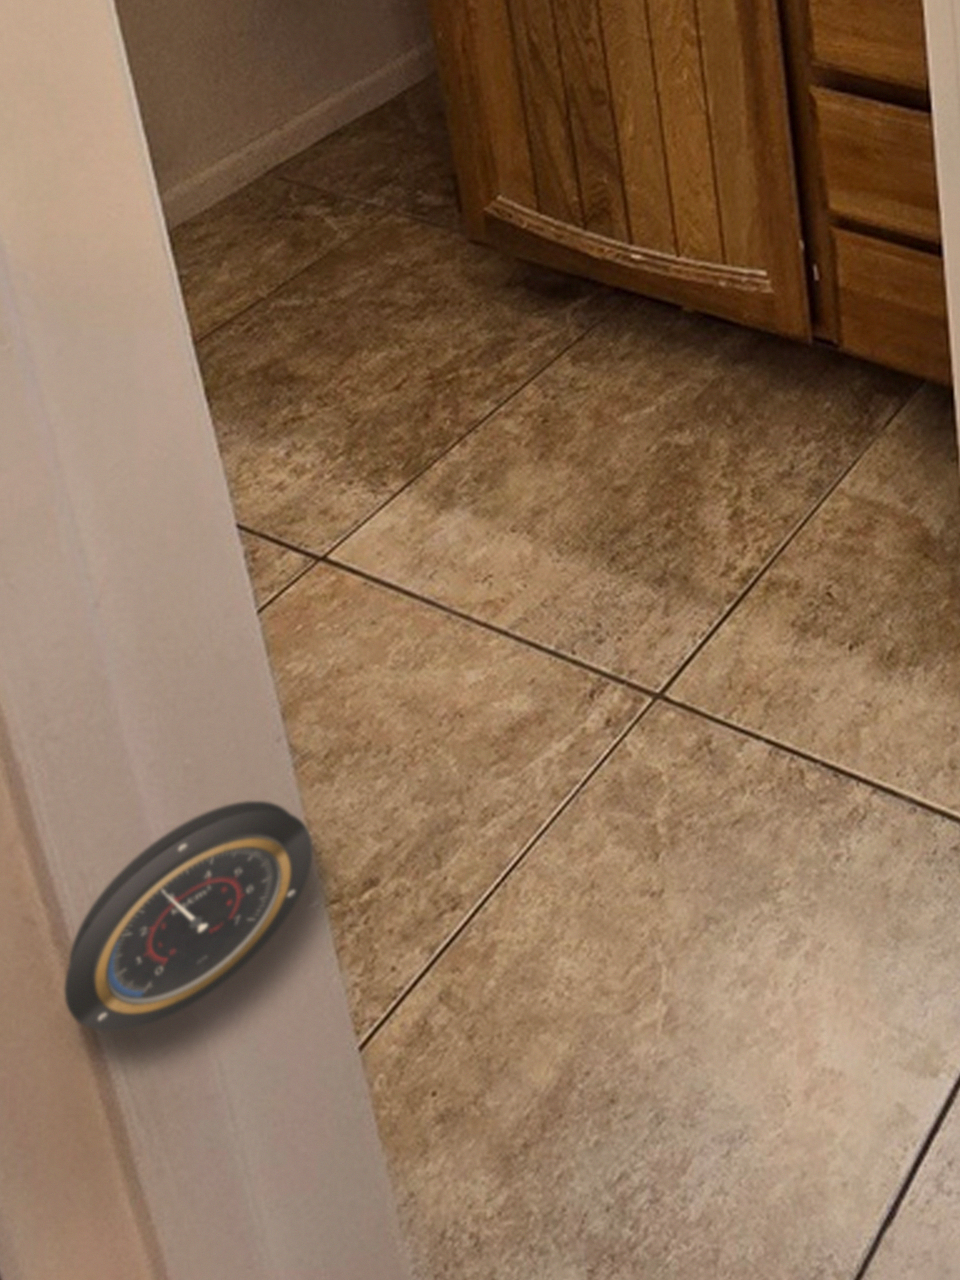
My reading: 3,kg/cm²
